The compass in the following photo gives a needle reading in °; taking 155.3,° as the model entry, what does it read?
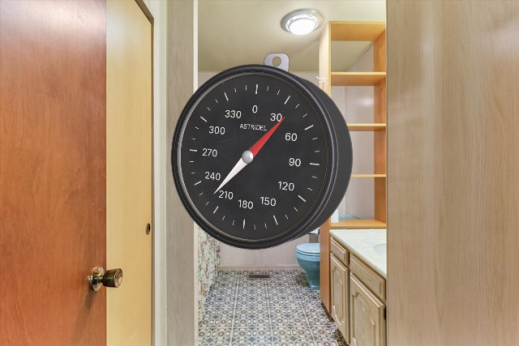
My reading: 40,°
